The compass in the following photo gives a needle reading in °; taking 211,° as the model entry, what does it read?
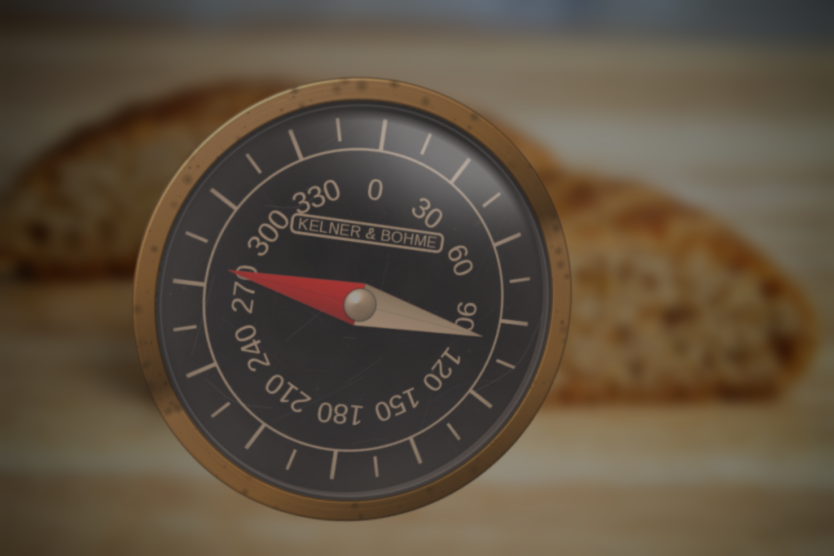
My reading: 277.5,°
